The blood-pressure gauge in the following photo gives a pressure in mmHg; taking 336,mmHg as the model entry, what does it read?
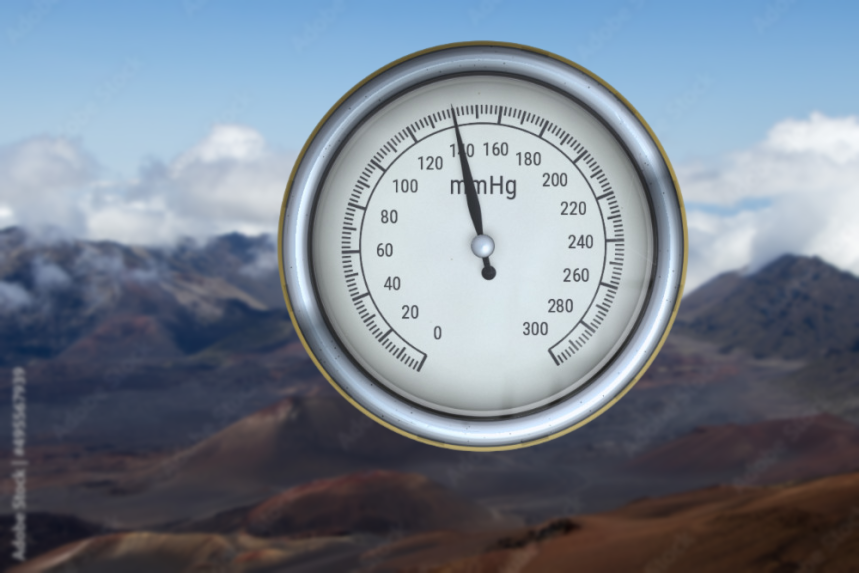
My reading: 140,mmHg
